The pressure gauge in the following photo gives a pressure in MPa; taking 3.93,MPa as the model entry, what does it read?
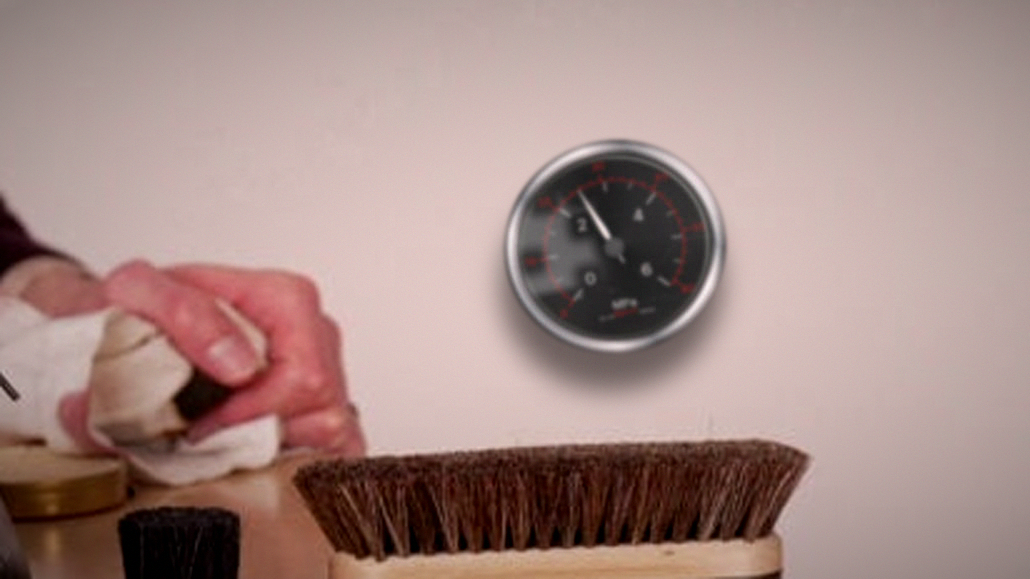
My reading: 2.5,MPa
